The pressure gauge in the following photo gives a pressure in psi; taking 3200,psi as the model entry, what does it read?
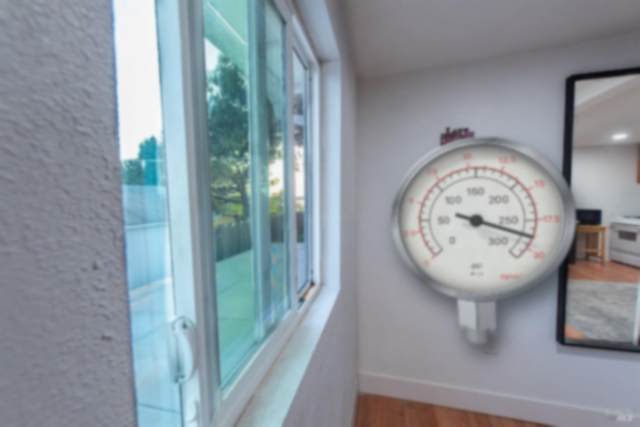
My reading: 270,psi
